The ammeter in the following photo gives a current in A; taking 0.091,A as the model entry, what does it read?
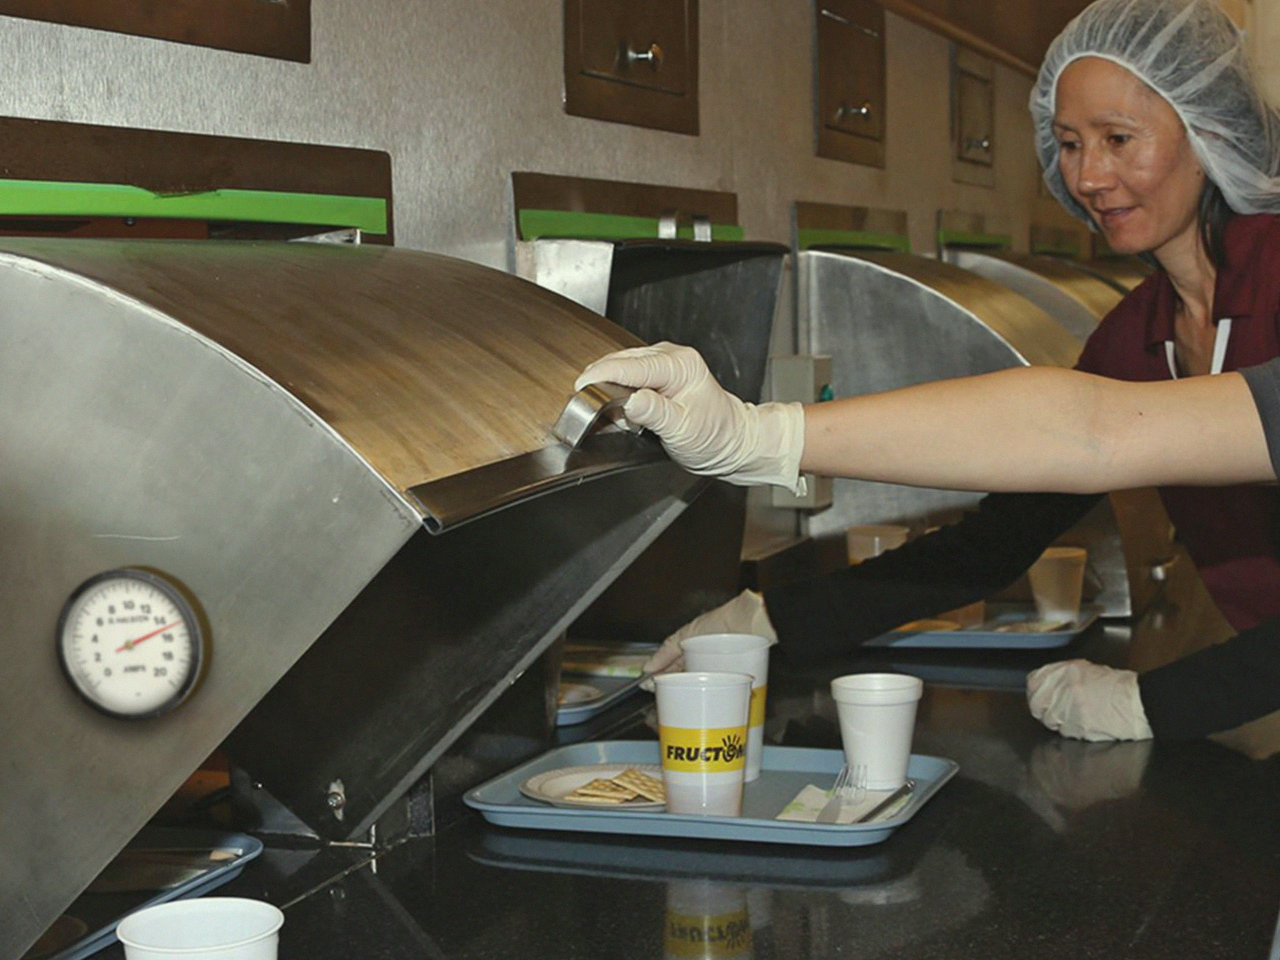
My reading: 15,A
